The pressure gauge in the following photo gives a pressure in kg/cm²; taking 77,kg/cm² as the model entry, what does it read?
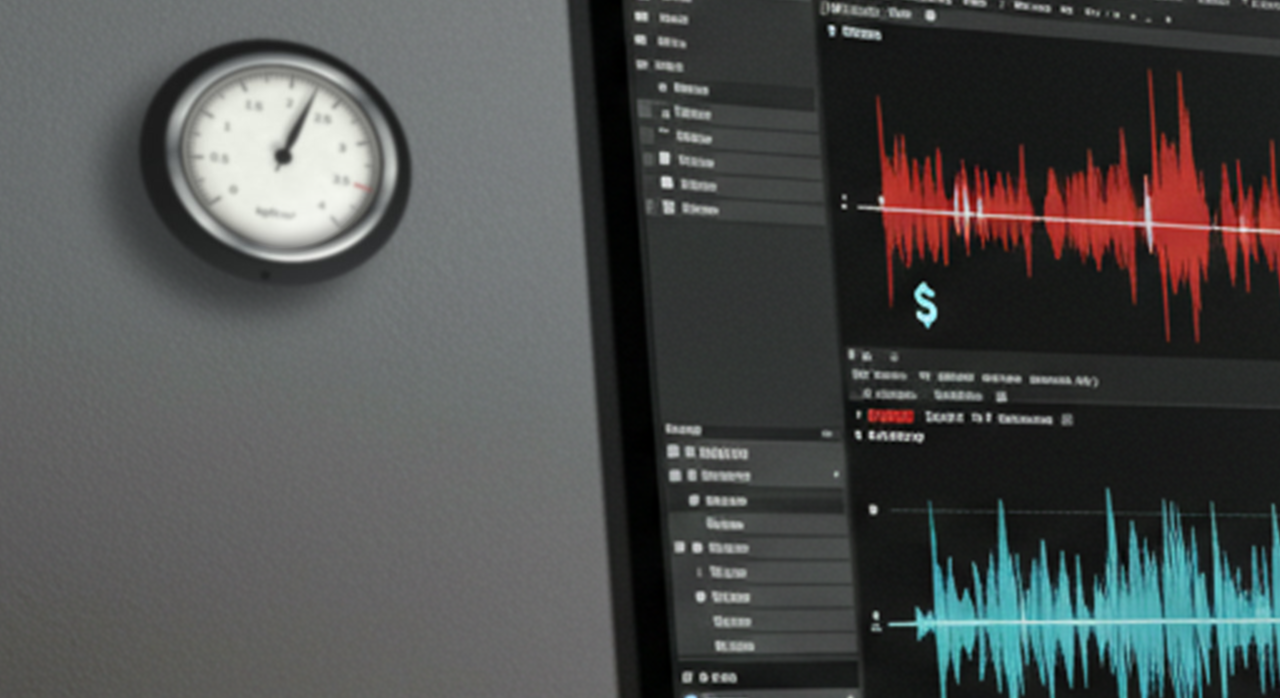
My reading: 2.25,kg/cm²
